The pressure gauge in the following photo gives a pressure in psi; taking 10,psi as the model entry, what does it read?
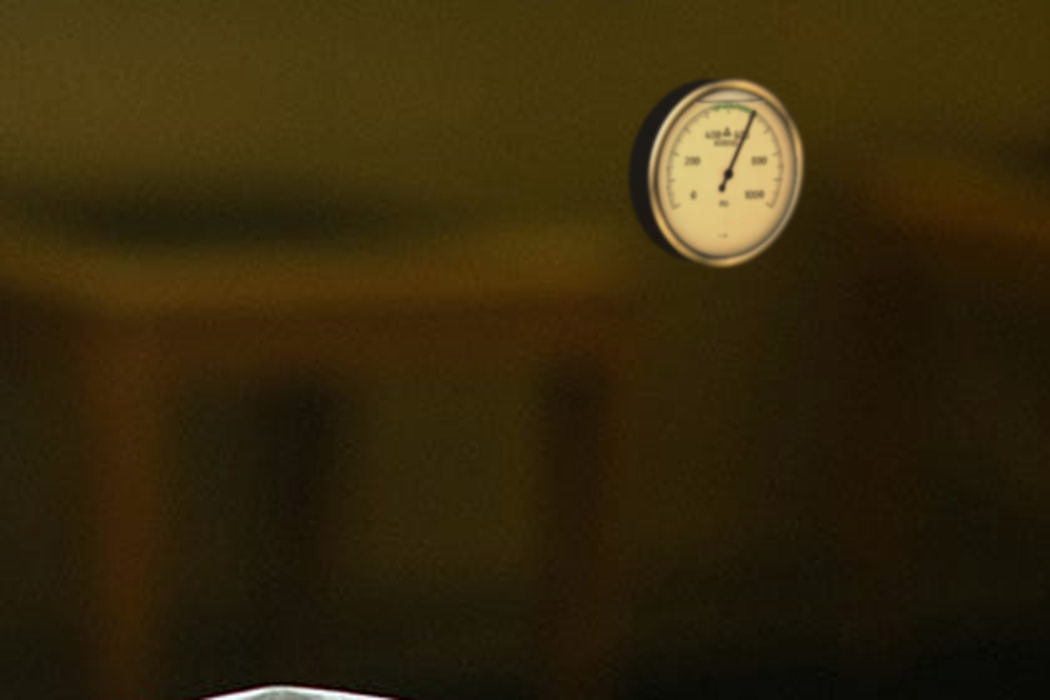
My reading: 600,psi
